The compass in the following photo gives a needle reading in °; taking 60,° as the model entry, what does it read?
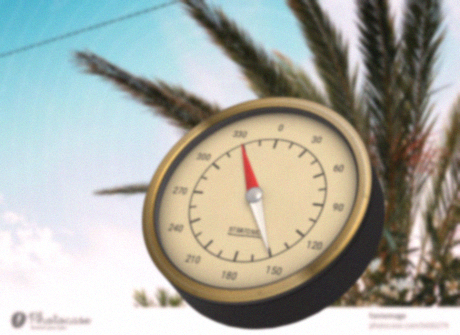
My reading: 330,°
